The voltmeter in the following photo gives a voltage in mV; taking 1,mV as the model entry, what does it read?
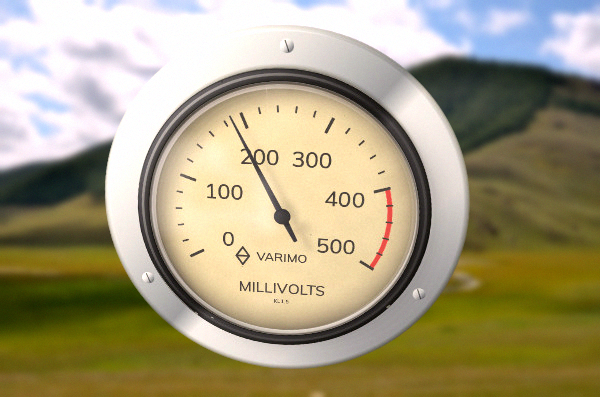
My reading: 190,mV
